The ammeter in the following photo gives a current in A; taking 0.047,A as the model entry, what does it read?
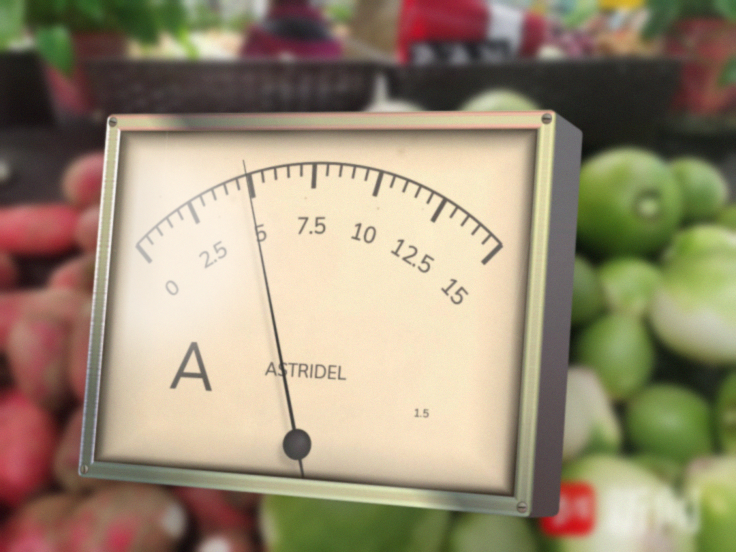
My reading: 5,A
